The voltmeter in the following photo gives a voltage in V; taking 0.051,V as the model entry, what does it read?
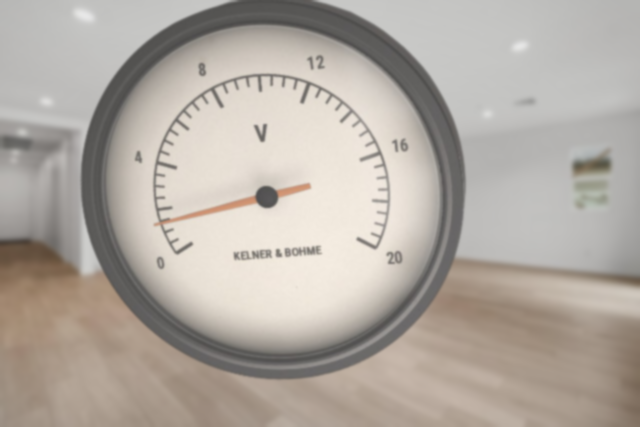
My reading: 1.5,V
